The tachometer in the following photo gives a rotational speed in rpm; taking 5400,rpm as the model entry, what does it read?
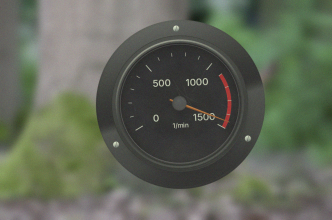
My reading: 1450,rpm
